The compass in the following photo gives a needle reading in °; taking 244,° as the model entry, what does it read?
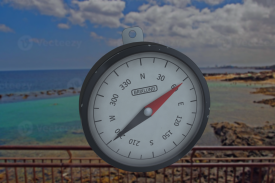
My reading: 60,°
